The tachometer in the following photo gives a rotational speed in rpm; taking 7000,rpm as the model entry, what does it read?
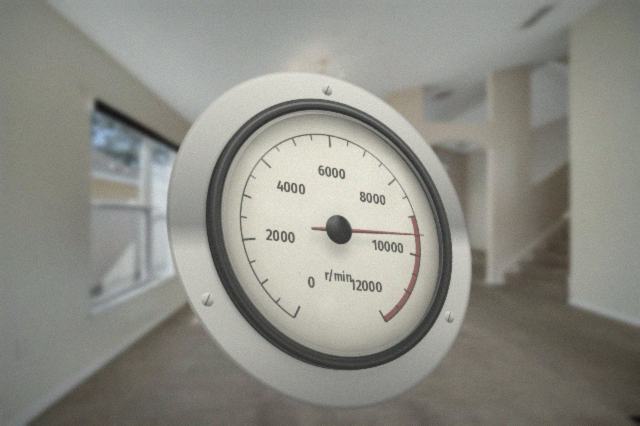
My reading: 9500,rpm
